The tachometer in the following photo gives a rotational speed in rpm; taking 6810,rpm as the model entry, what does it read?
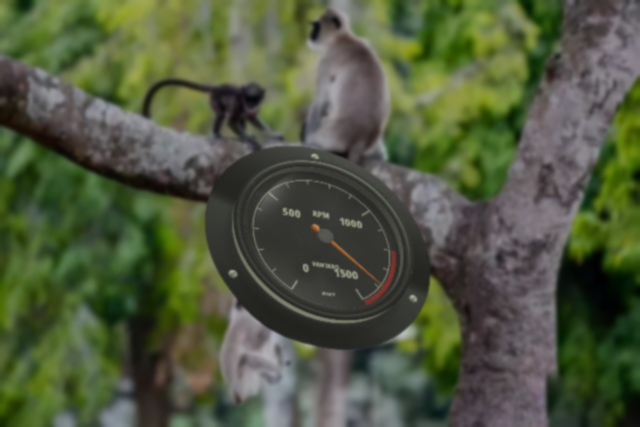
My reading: 1400,rpm
